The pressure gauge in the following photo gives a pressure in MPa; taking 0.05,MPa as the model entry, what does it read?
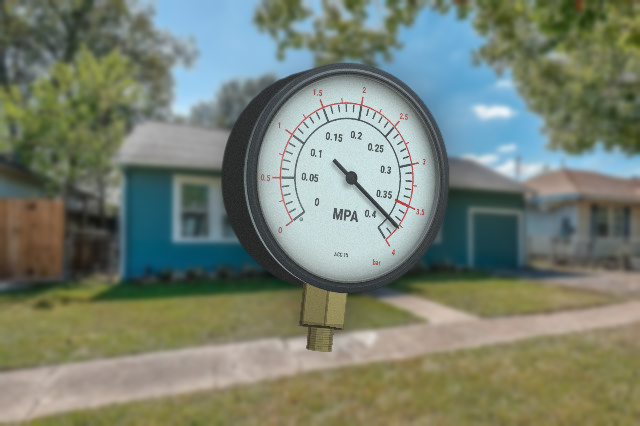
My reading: 0.38,MPa
